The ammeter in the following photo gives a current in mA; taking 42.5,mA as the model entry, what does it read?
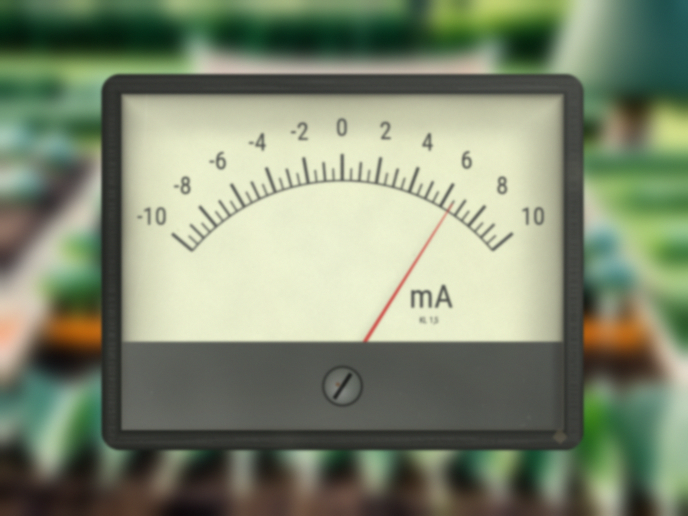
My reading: 6.5,mA
